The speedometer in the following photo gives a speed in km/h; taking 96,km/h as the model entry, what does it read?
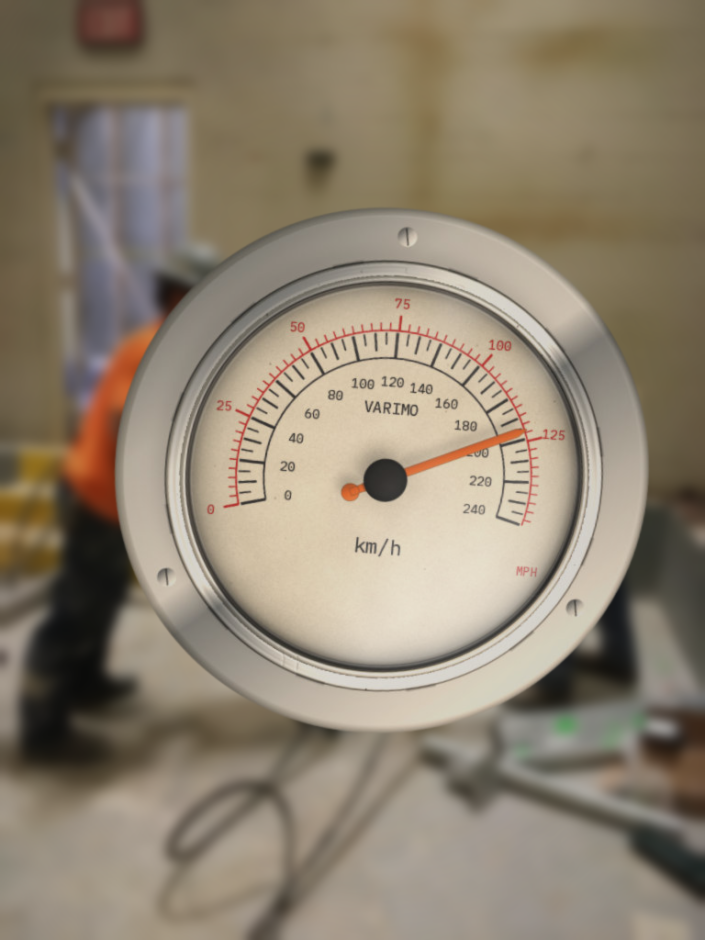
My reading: 195,km/h
